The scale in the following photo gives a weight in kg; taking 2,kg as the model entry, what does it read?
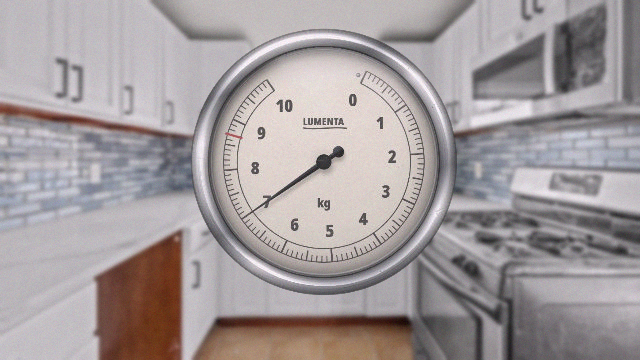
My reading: 7,kg
